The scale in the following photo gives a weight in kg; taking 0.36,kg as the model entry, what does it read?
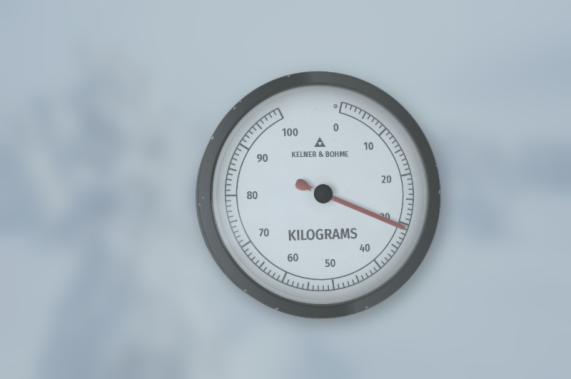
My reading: 31,kg
